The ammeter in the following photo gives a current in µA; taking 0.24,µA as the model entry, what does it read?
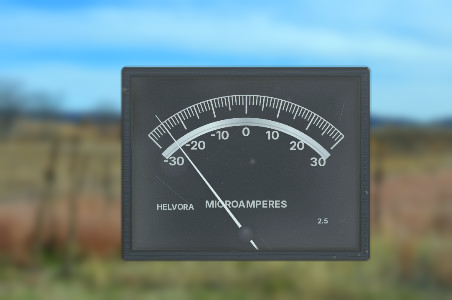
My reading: -25,µA
